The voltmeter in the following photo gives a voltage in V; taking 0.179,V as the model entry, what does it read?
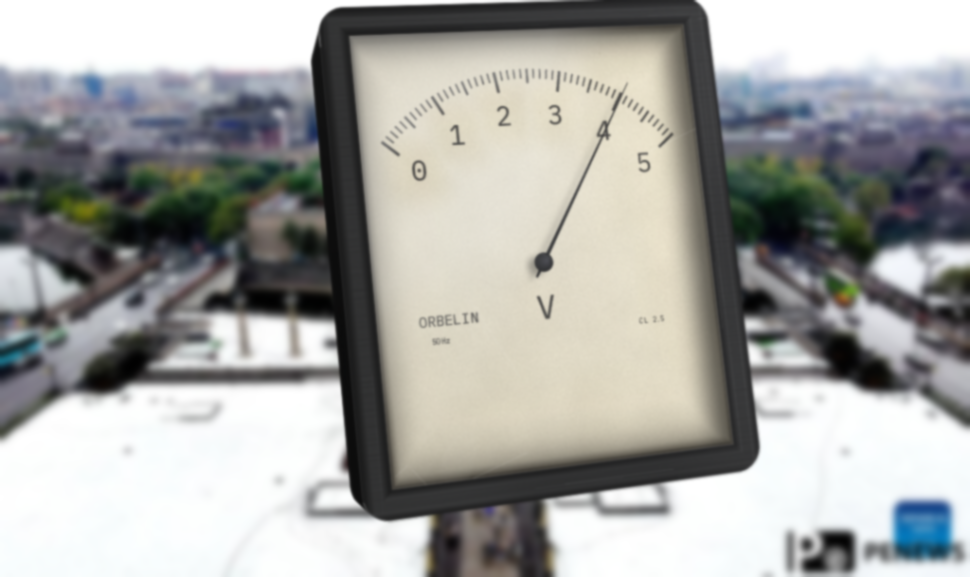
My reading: 4,V
